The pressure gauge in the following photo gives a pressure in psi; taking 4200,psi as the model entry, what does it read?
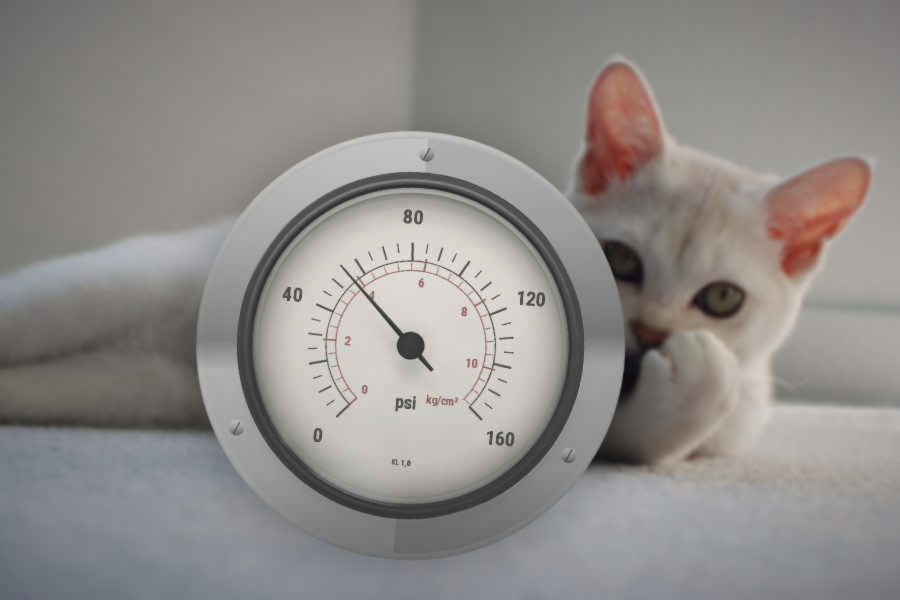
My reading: 55,psi
